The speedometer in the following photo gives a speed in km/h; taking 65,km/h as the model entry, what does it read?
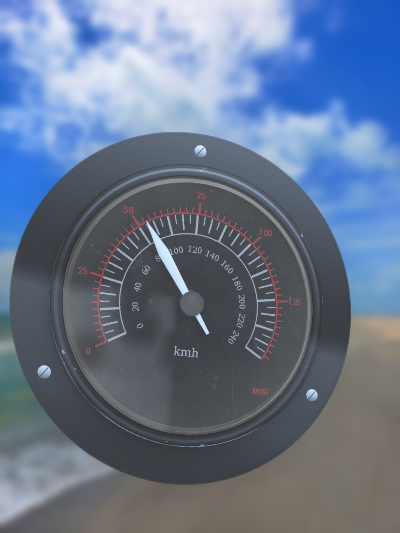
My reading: 85,km/h
